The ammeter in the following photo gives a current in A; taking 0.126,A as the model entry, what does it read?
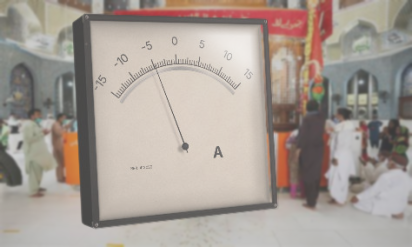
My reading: -5,A
